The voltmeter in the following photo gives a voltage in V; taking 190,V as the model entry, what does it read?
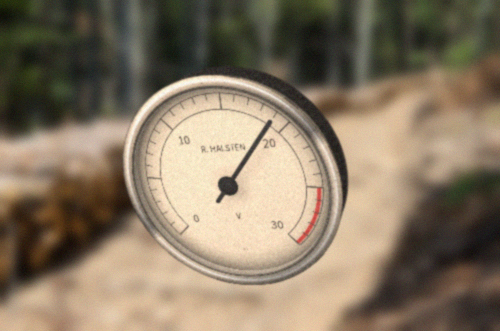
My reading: 19,V
